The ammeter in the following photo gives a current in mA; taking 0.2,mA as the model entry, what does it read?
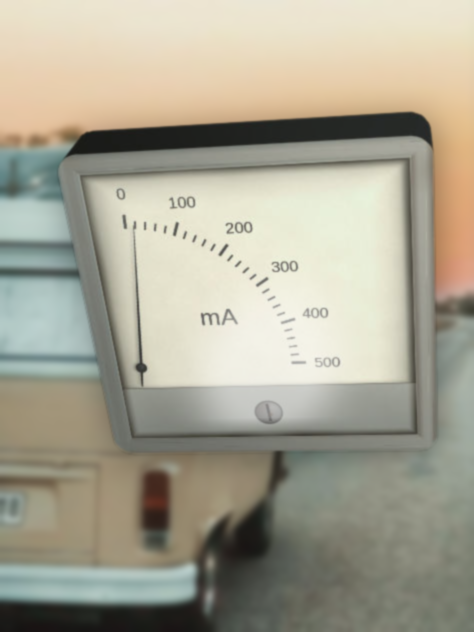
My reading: 20,mA
